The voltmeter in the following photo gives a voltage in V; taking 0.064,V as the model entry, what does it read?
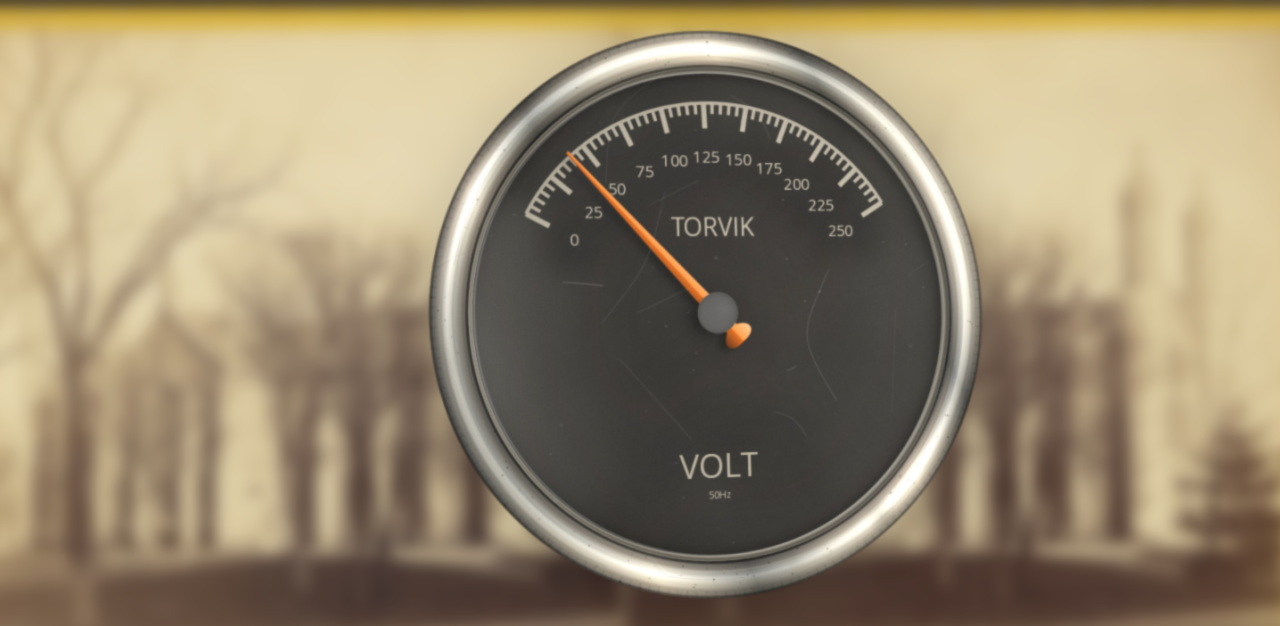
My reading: 40,V
